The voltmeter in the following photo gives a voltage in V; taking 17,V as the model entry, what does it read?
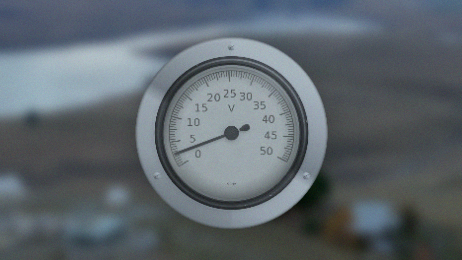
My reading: 2.5,V
